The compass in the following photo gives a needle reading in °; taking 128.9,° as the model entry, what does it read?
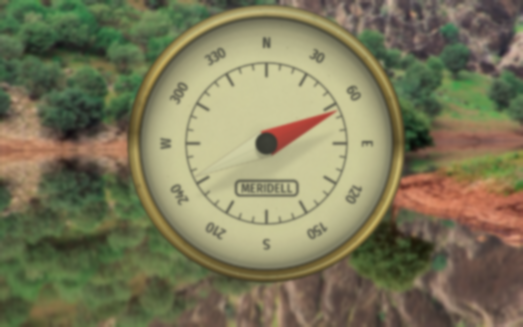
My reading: 65,°
